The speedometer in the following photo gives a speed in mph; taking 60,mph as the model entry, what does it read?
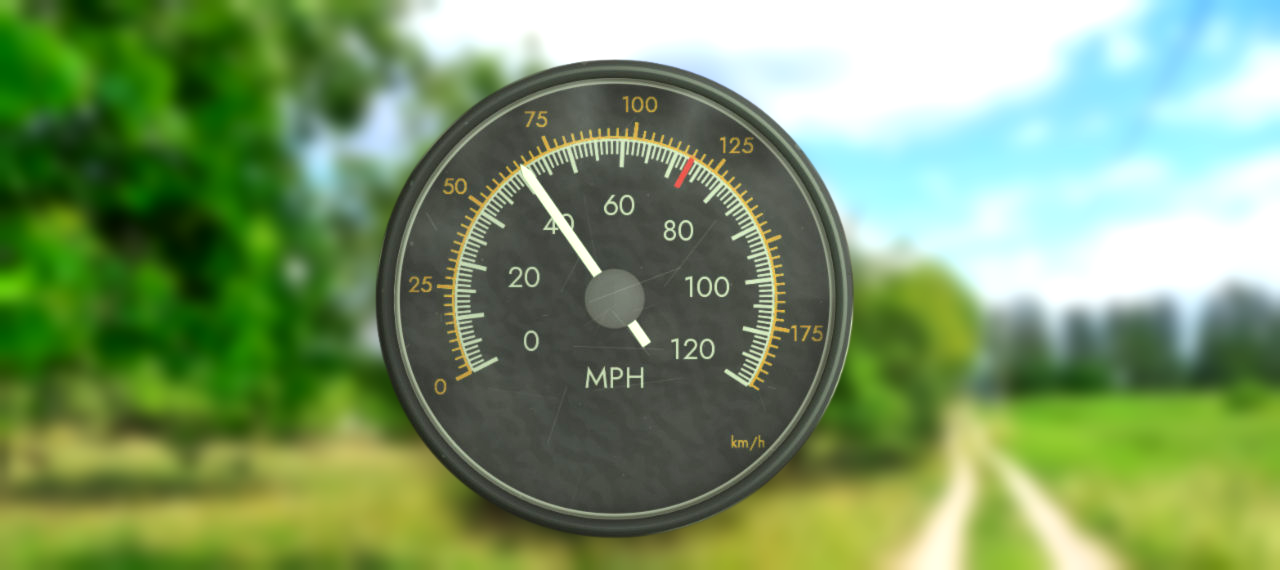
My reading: 41,mph
